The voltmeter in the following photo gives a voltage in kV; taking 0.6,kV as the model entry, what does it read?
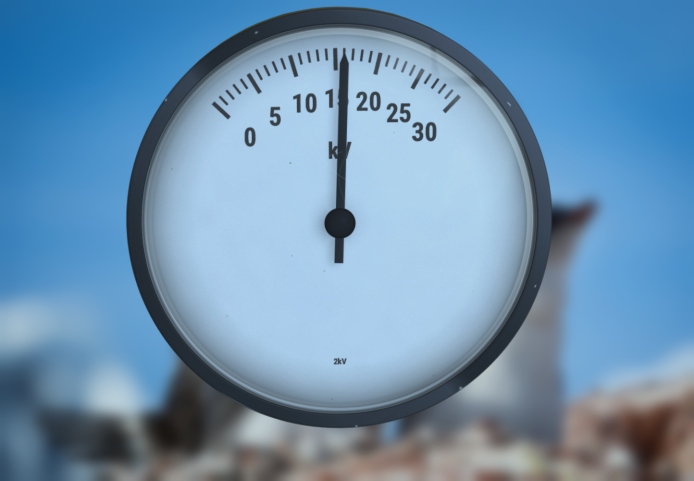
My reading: 16,kV
